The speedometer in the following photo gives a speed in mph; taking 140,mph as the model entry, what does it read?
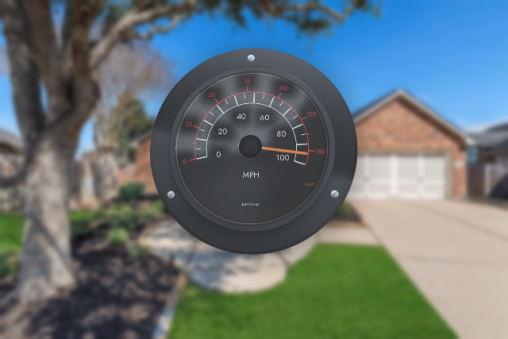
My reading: 95,mph
